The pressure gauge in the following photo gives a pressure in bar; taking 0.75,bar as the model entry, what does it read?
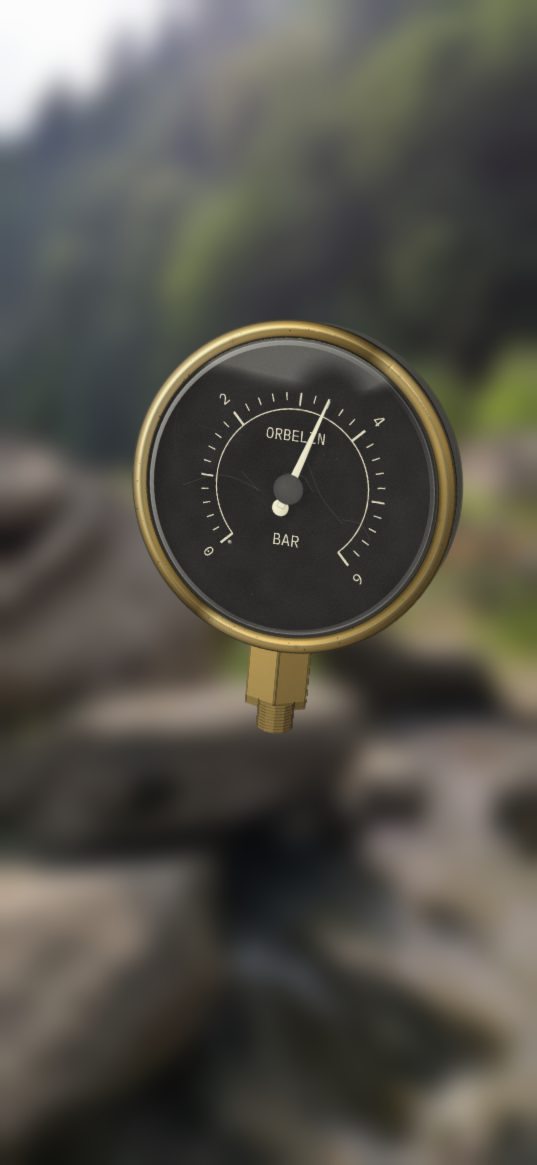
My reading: 3.4,bar
